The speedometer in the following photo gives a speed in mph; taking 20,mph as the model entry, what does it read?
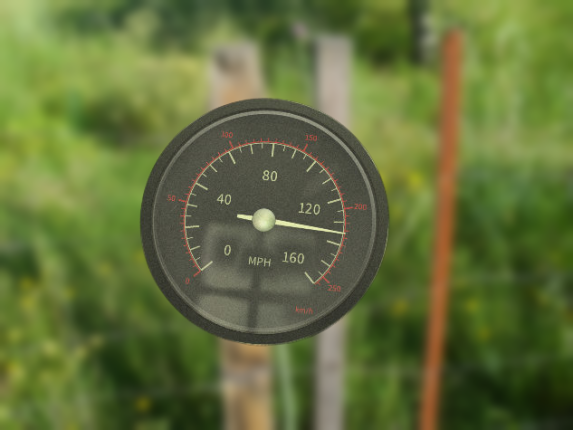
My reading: 135,mph
